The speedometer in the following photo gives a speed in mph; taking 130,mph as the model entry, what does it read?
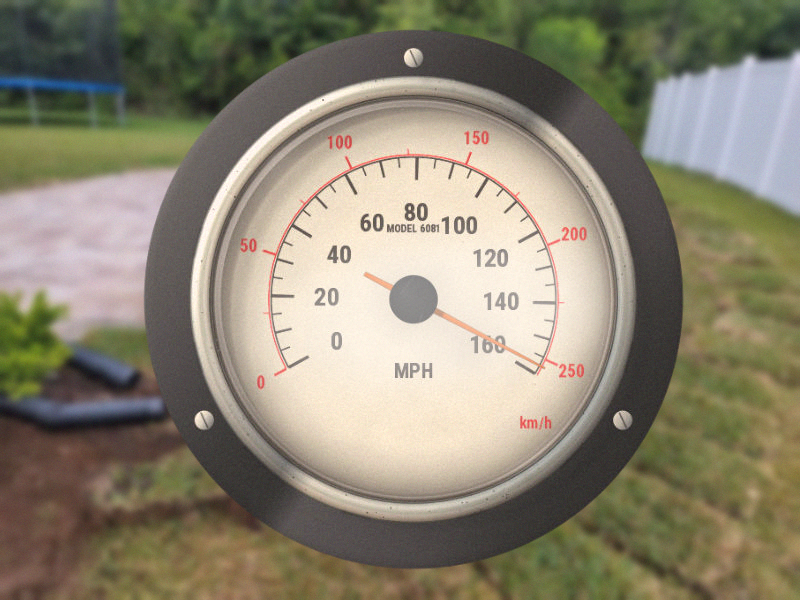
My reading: 157.5,mph
